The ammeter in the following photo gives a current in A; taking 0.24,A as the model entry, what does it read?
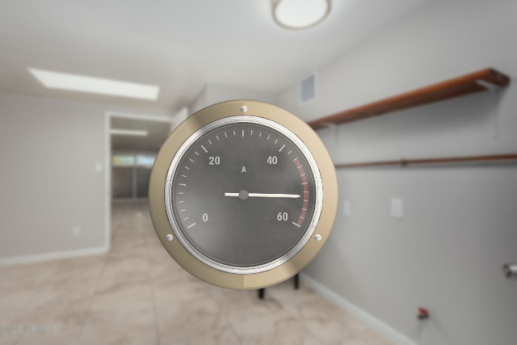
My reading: 53,A
